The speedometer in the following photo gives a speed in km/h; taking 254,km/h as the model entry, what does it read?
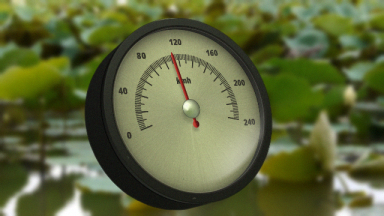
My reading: 110,km/h
